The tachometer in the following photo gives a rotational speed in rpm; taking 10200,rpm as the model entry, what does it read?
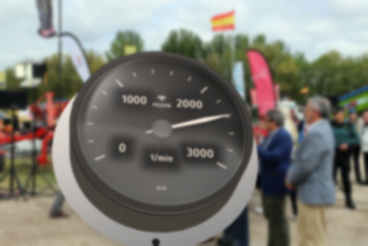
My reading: 2400,rpm
